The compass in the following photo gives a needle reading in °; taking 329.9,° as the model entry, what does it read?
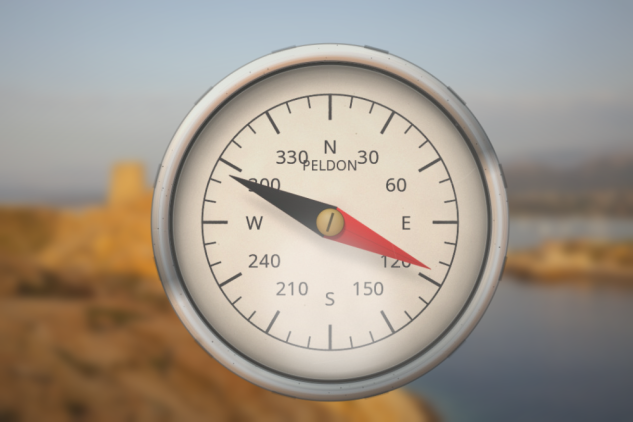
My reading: 115,°
